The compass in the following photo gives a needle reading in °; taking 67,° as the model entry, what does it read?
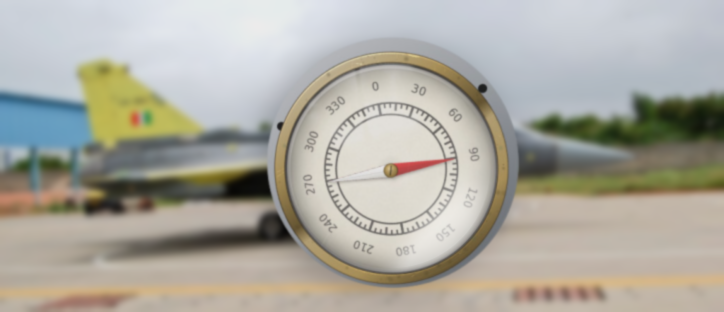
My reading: 90,°
